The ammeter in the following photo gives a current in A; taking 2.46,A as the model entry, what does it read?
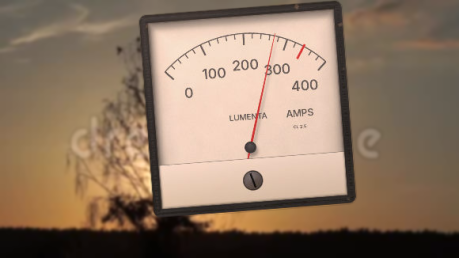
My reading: 270,A
